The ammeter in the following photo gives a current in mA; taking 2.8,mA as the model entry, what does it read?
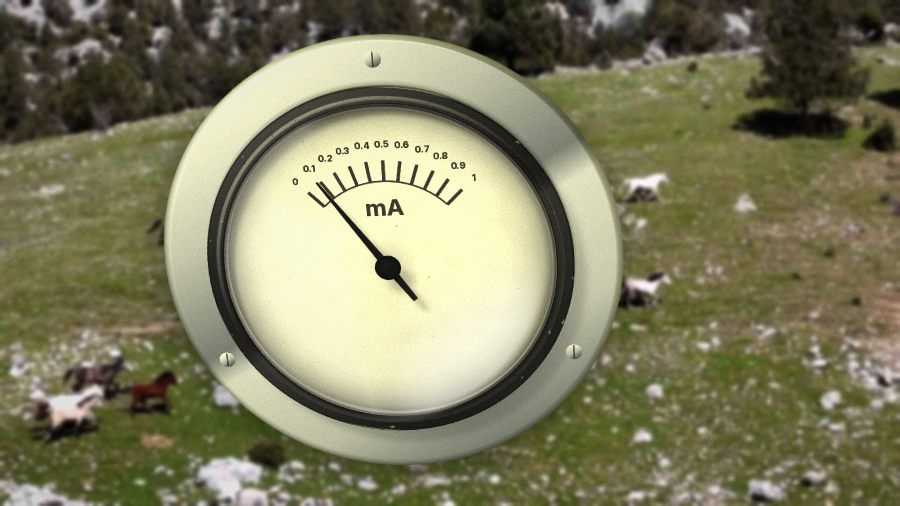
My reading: 0.1,mA
